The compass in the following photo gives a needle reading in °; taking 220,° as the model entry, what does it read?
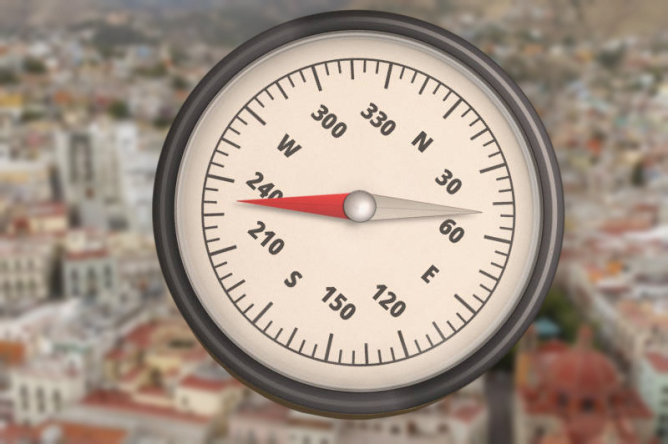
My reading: 230,°
